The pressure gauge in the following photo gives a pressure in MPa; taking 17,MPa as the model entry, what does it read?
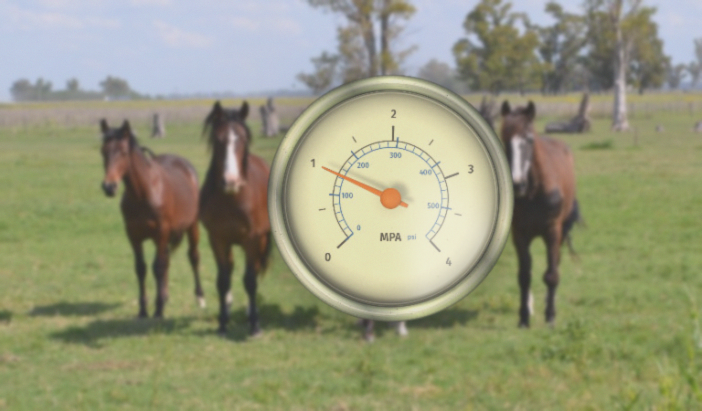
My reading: 1,MPa
